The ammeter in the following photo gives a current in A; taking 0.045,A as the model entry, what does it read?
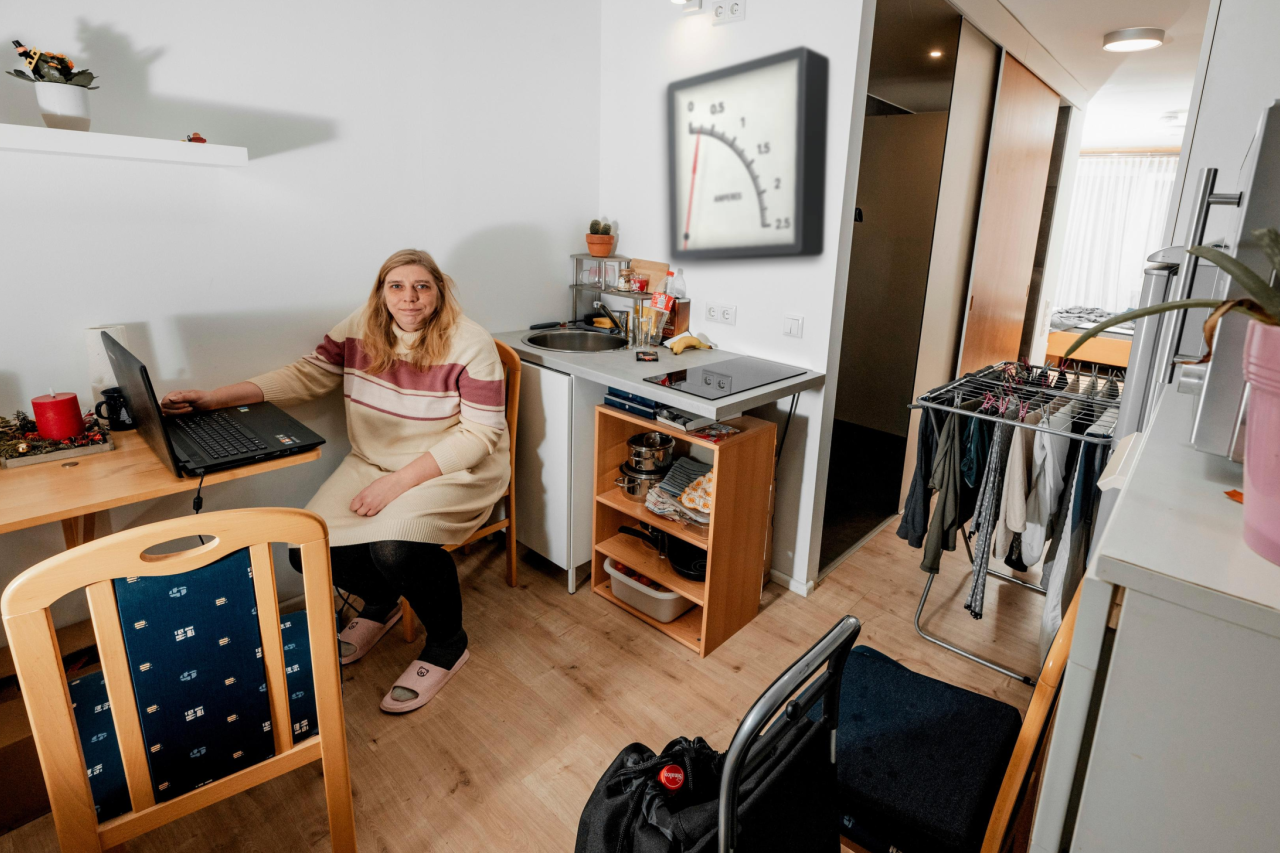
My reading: 0.25,A
